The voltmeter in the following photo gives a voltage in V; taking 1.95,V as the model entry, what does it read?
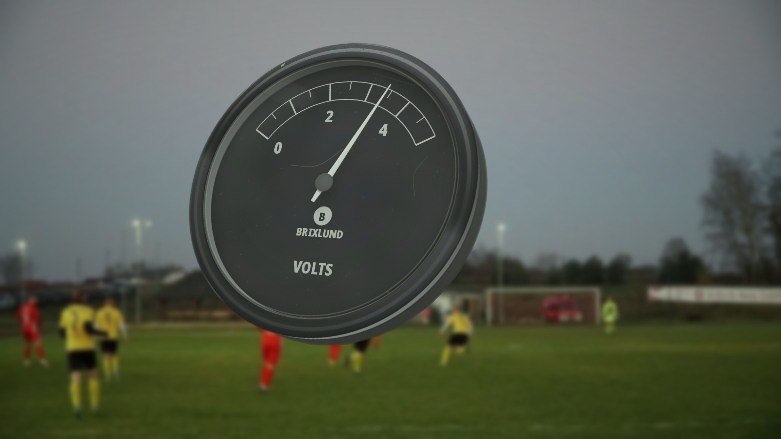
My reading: 3.5,V
